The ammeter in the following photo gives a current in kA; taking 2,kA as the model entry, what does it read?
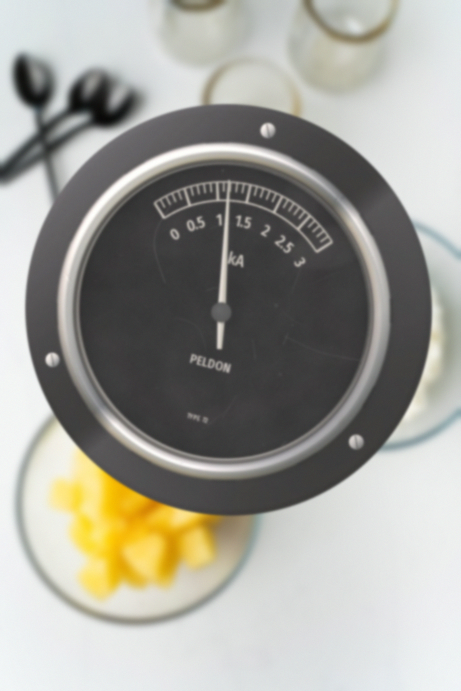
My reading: 1.2,kA
